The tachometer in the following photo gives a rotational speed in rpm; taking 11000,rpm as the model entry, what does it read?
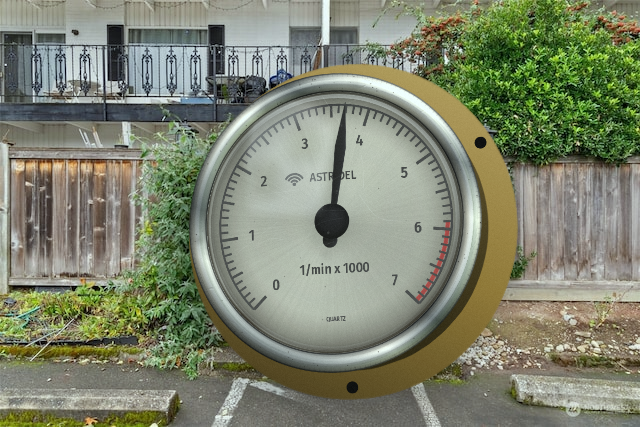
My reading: 3700,rpm
